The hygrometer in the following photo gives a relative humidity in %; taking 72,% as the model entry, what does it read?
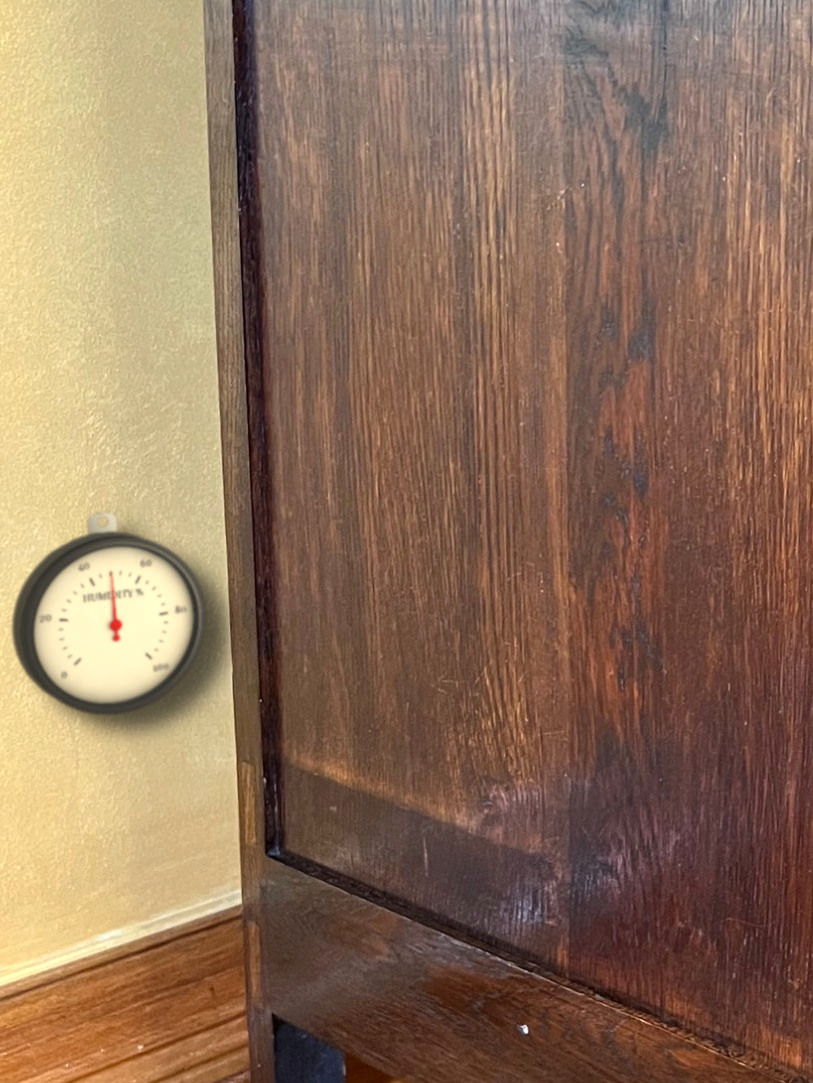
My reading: 48,%
